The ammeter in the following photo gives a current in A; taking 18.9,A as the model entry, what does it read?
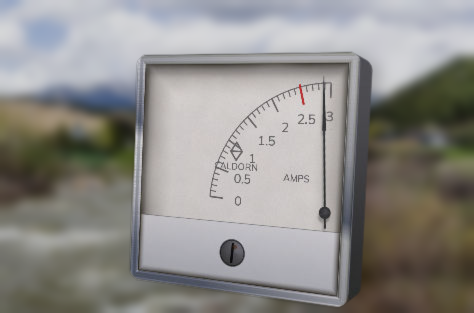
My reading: 2.9,A
